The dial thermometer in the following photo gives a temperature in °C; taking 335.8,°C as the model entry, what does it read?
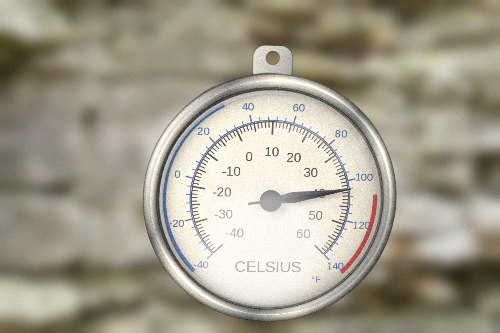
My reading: 40,°C
